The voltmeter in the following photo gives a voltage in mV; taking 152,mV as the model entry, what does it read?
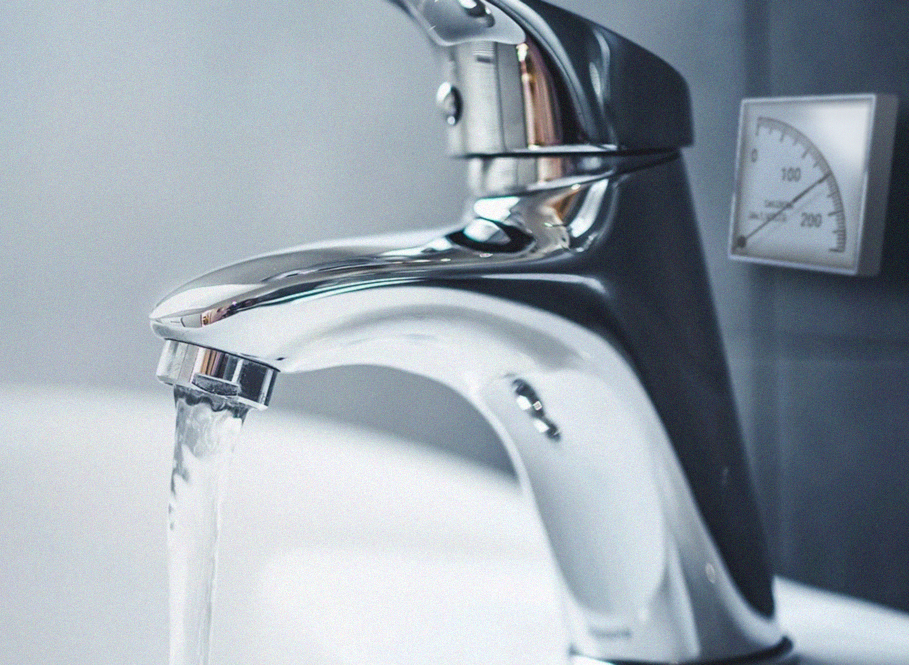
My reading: 150,mV
